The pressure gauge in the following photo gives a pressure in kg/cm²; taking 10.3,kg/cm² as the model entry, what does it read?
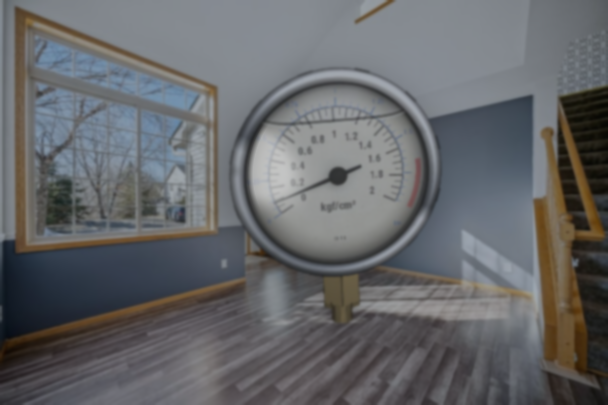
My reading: 0.1,kg/cm²
